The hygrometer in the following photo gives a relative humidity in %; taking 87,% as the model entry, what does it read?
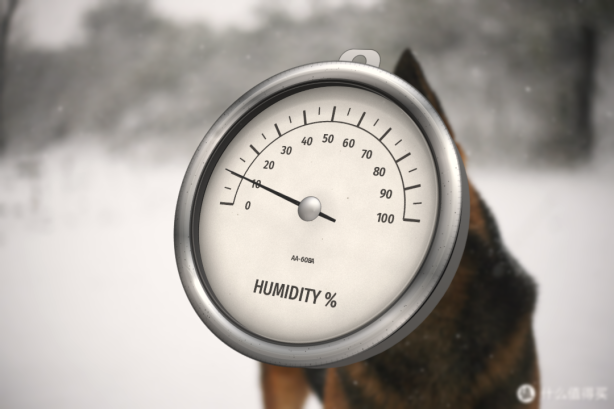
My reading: 10,%
